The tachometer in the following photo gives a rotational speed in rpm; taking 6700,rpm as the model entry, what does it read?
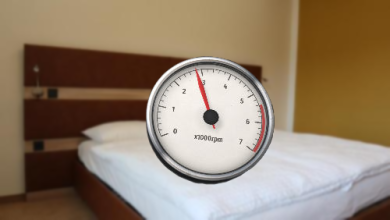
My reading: 2800,rpm
